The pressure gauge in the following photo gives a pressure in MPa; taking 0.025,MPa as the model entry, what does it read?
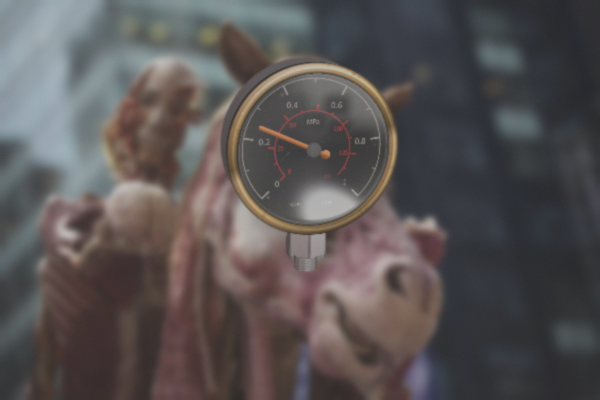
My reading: 0.25,MPa
